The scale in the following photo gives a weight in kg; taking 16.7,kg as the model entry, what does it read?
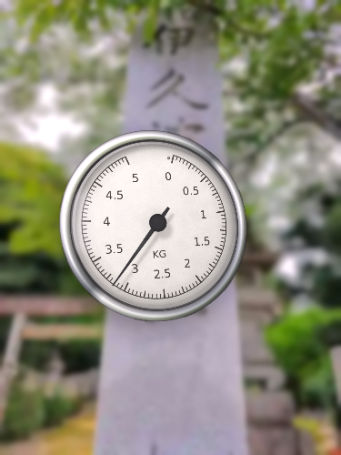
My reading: 3.15,kg
